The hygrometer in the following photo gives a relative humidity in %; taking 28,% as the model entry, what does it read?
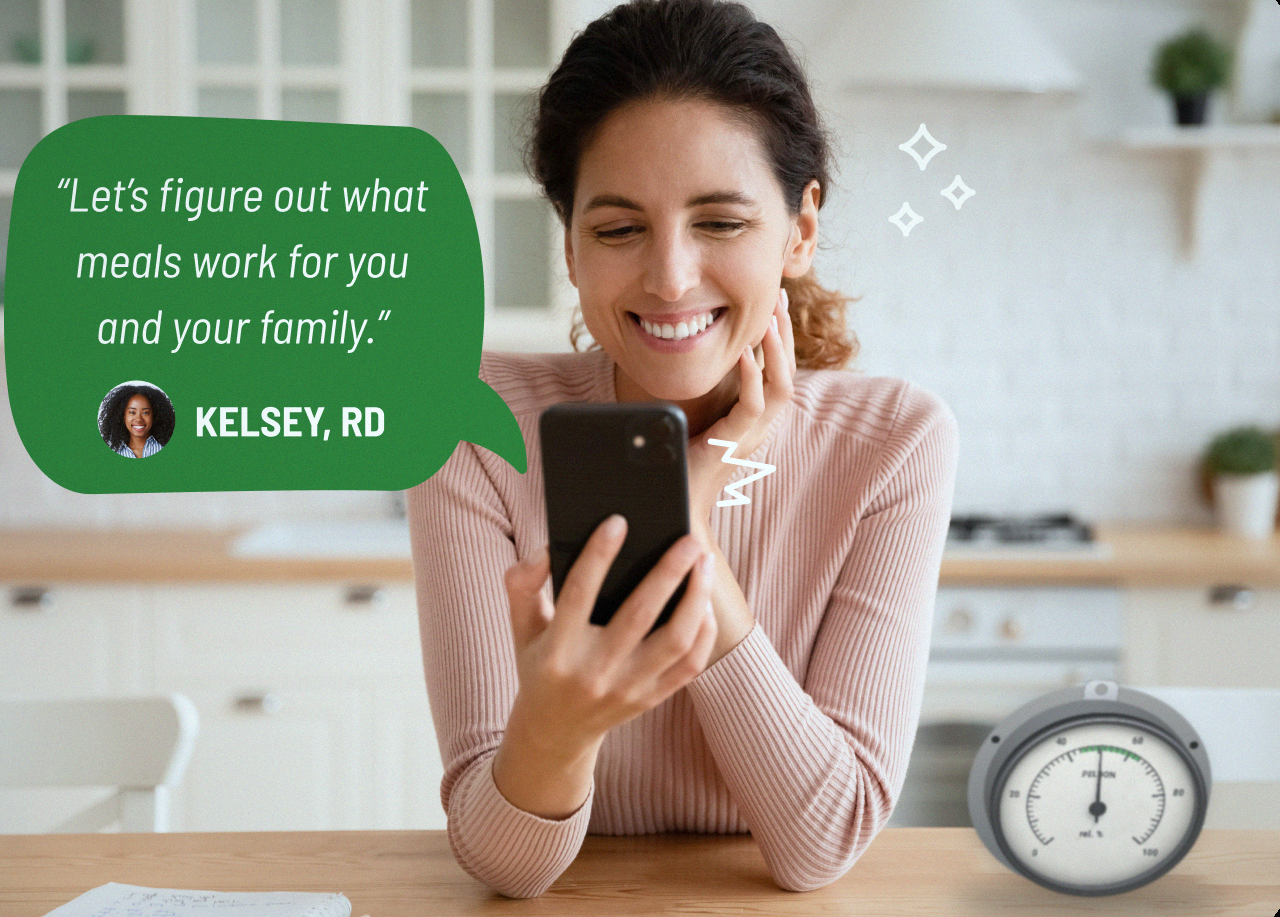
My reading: 50,%
